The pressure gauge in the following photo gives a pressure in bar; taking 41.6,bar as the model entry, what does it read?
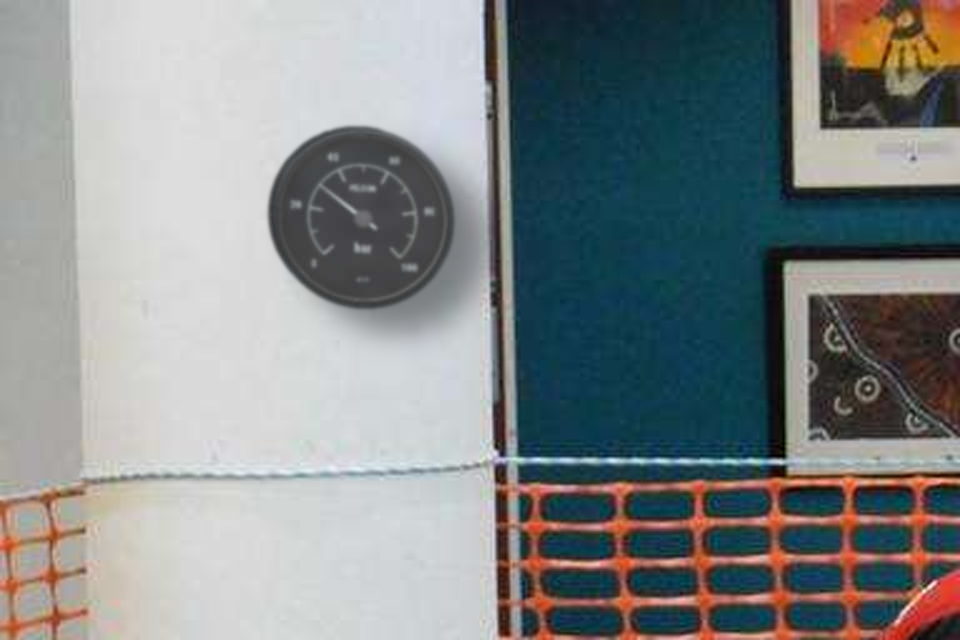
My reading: 30,bar
